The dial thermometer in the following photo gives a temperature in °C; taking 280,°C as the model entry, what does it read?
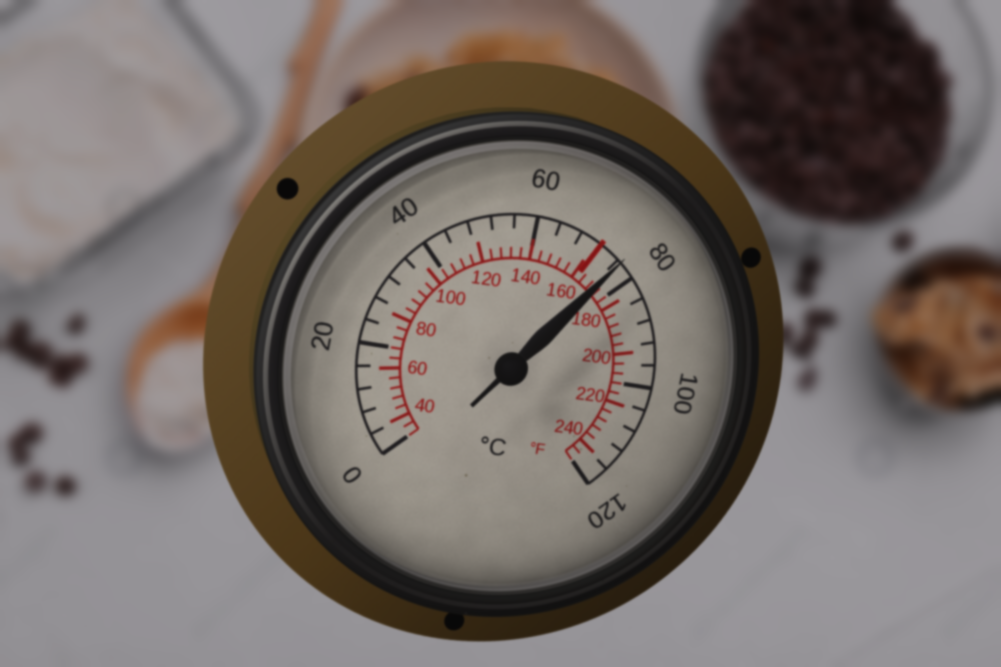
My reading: 76,°C
